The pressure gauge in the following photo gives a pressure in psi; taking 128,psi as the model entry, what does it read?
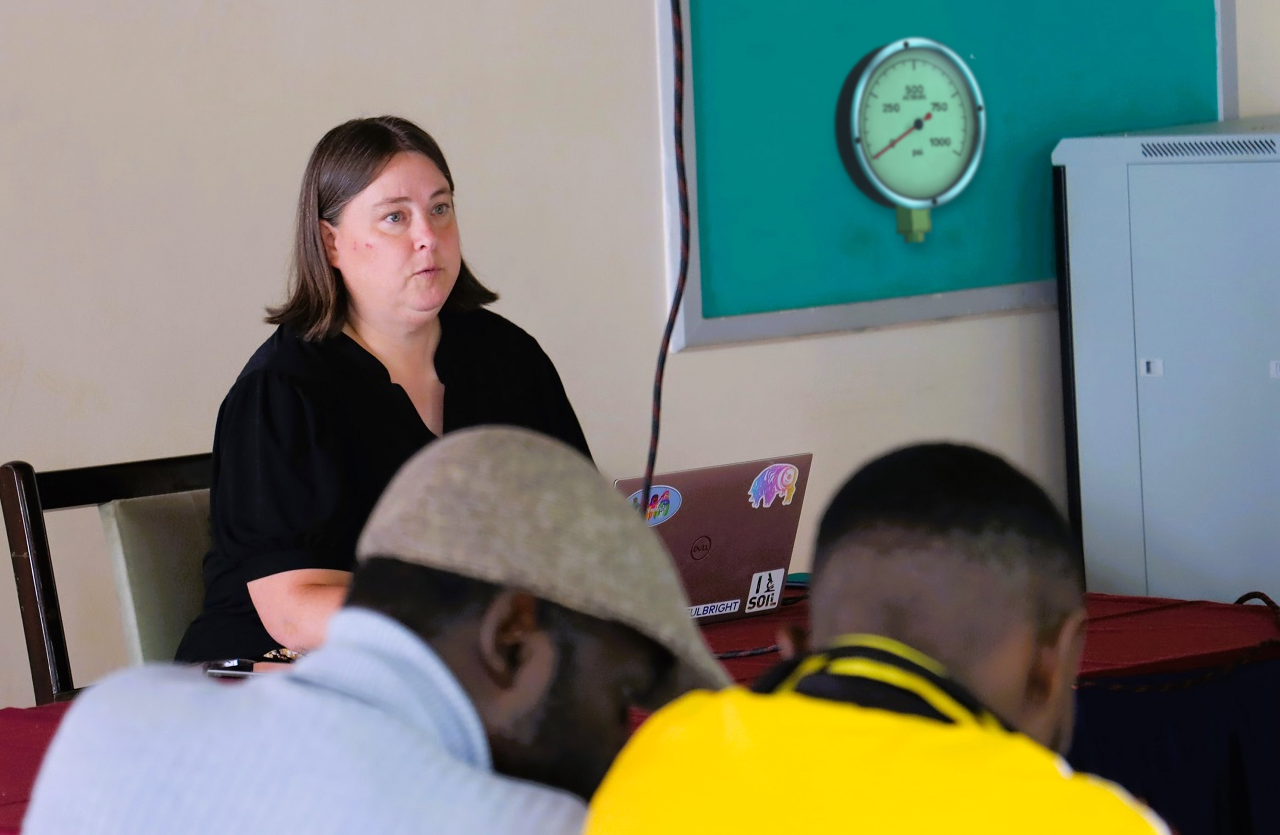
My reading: 0,psi
